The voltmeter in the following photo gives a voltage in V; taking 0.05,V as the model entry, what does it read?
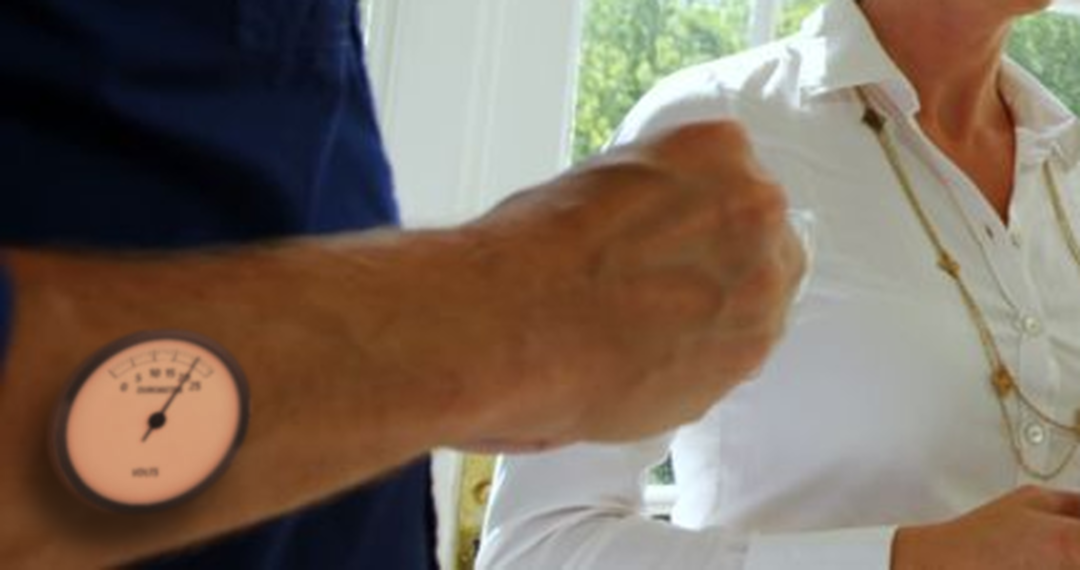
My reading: 20,V
